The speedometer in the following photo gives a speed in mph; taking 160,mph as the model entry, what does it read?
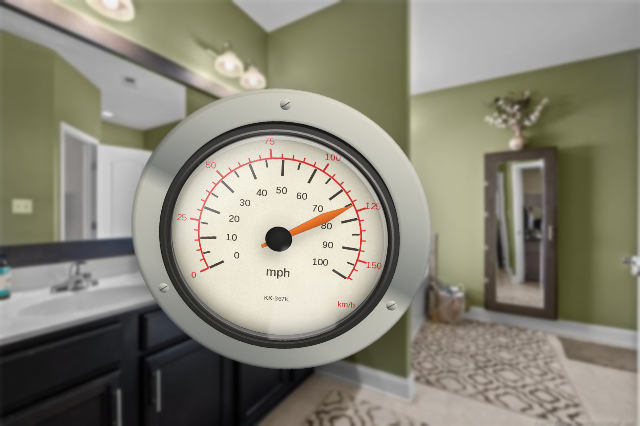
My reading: 75,mph
